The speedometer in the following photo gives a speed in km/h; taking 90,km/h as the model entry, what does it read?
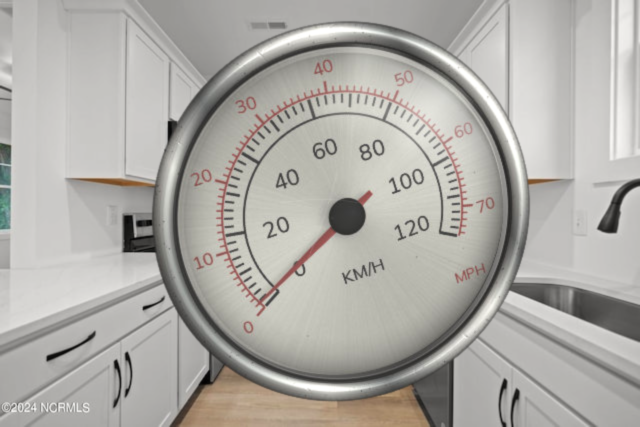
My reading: 2,km/h
